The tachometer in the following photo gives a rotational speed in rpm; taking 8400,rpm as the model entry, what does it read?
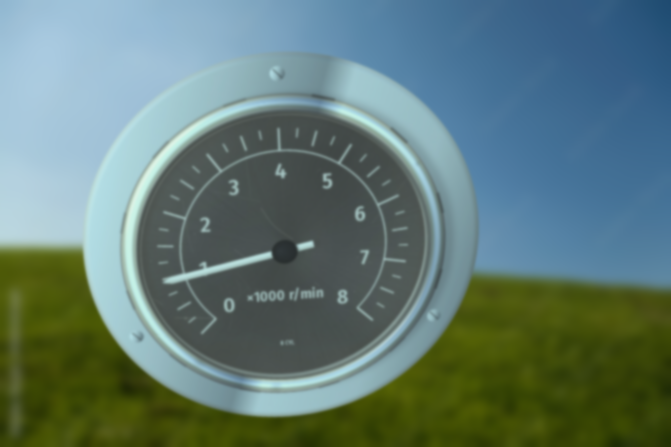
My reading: 1000,rpm
